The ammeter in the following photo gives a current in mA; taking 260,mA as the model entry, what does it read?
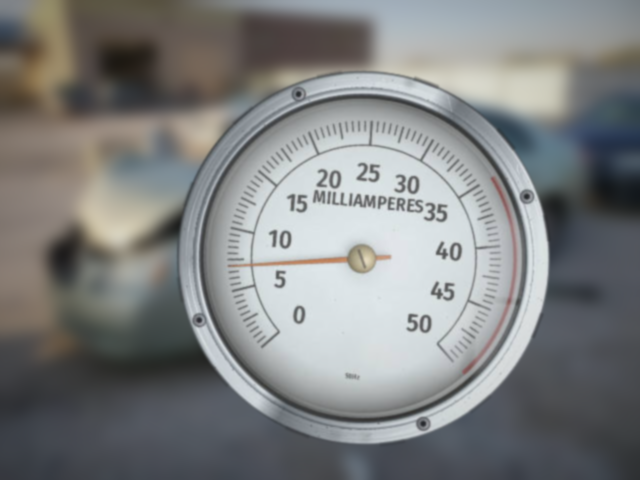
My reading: 7,mA
